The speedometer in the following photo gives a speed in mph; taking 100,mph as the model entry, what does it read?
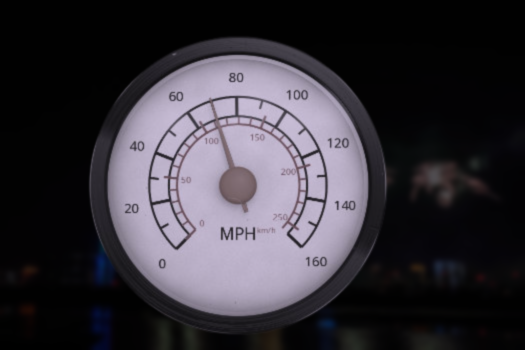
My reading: 70,mph
